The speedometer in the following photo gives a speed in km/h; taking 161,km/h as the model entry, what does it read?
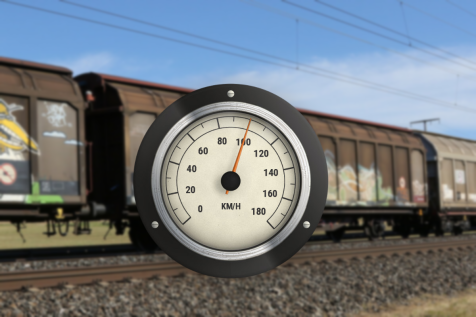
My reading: 100,km/h
